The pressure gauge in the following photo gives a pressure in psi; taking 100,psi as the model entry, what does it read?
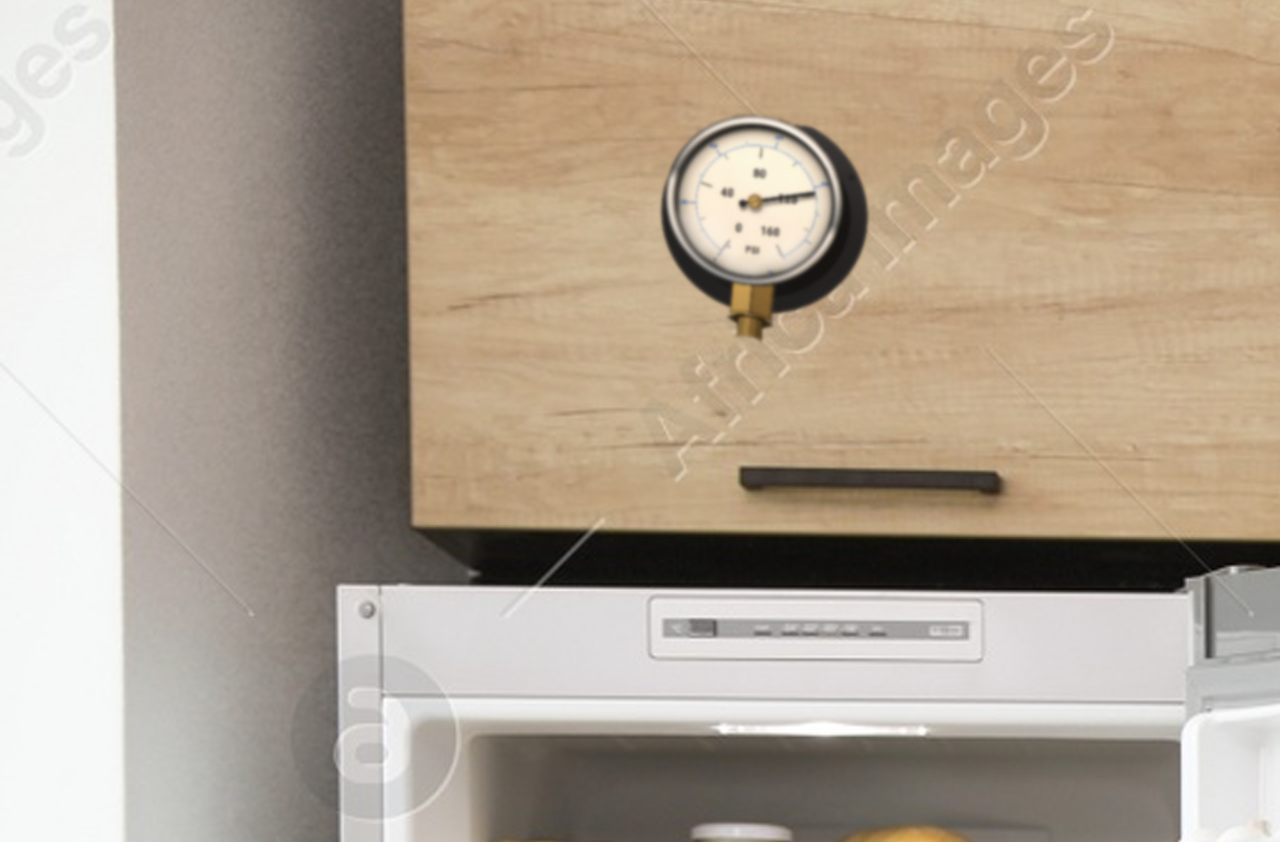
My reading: 120,psi
